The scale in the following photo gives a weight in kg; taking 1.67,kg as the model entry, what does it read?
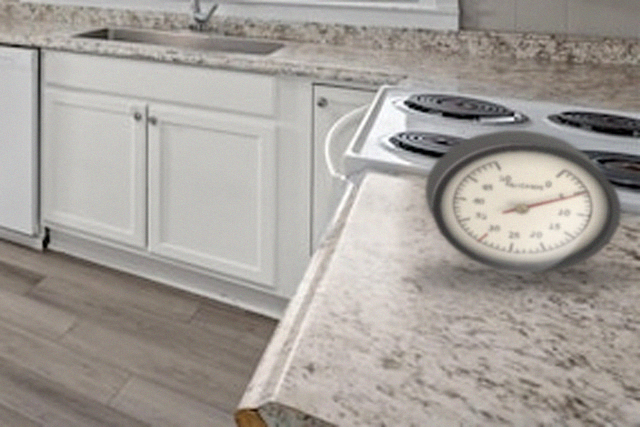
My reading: 5,kg
